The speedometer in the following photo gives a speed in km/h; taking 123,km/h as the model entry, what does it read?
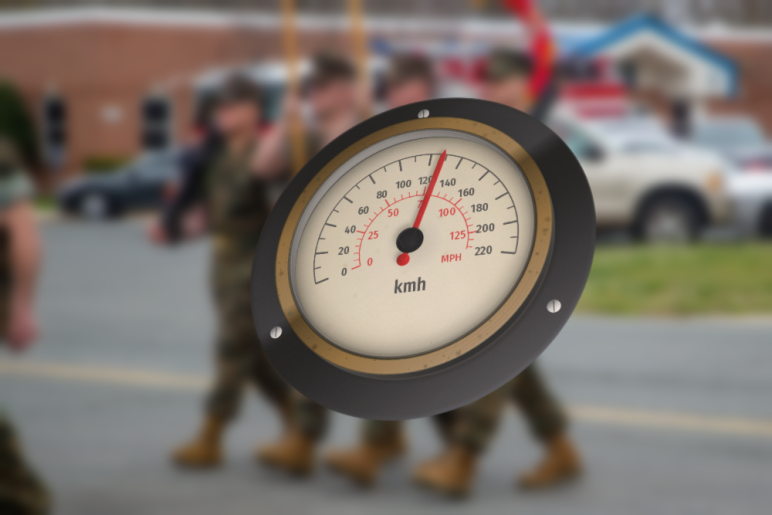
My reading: 130,km/h
